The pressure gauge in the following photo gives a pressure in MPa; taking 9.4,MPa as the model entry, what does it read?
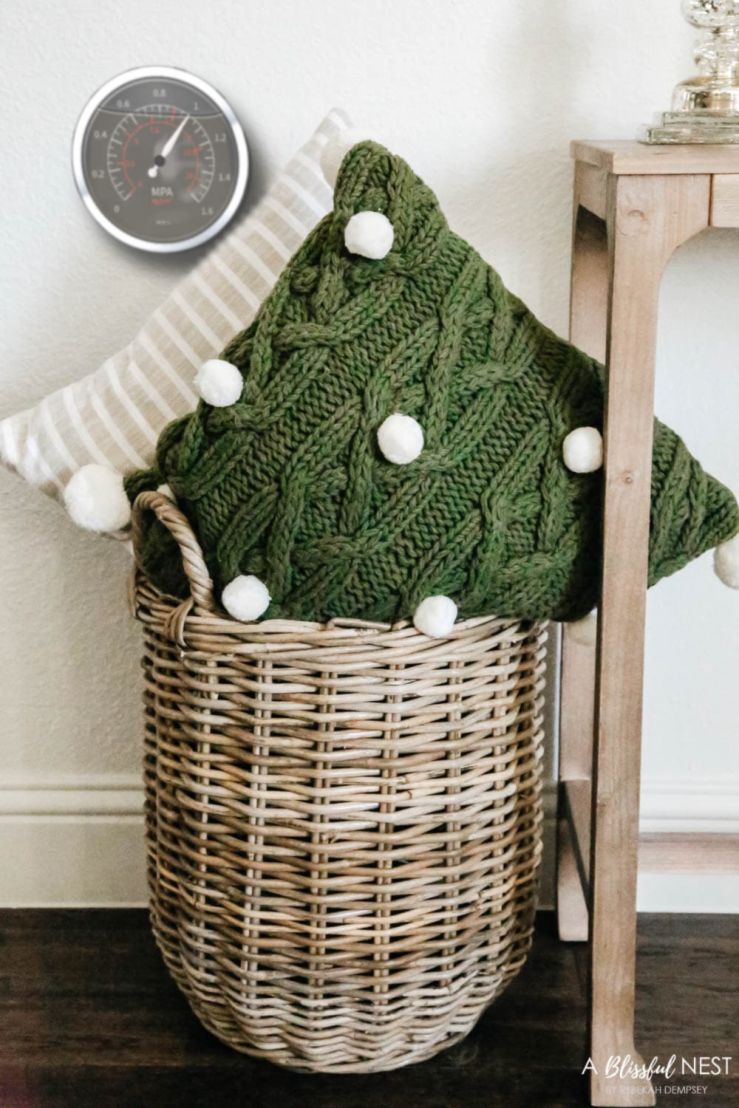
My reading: 1,MPa
